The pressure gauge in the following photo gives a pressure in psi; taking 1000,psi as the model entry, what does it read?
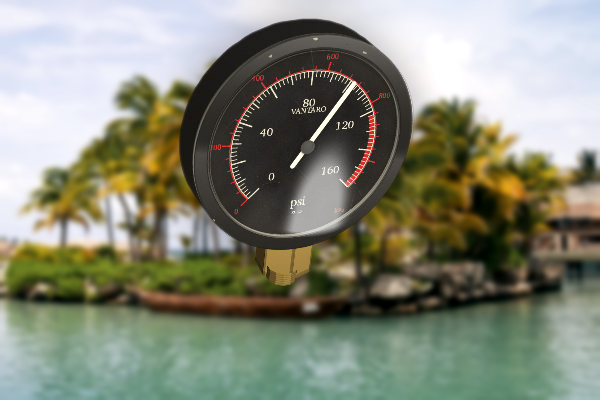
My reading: 100,psi
